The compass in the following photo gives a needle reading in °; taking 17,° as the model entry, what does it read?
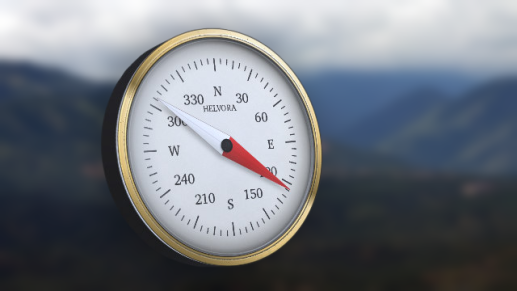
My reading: 125,°
